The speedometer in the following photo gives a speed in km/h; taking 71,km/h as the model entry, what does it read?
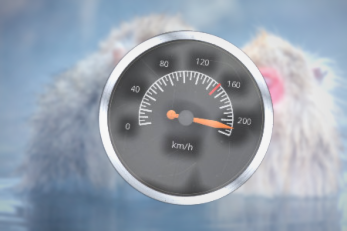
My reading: 210,km/h
